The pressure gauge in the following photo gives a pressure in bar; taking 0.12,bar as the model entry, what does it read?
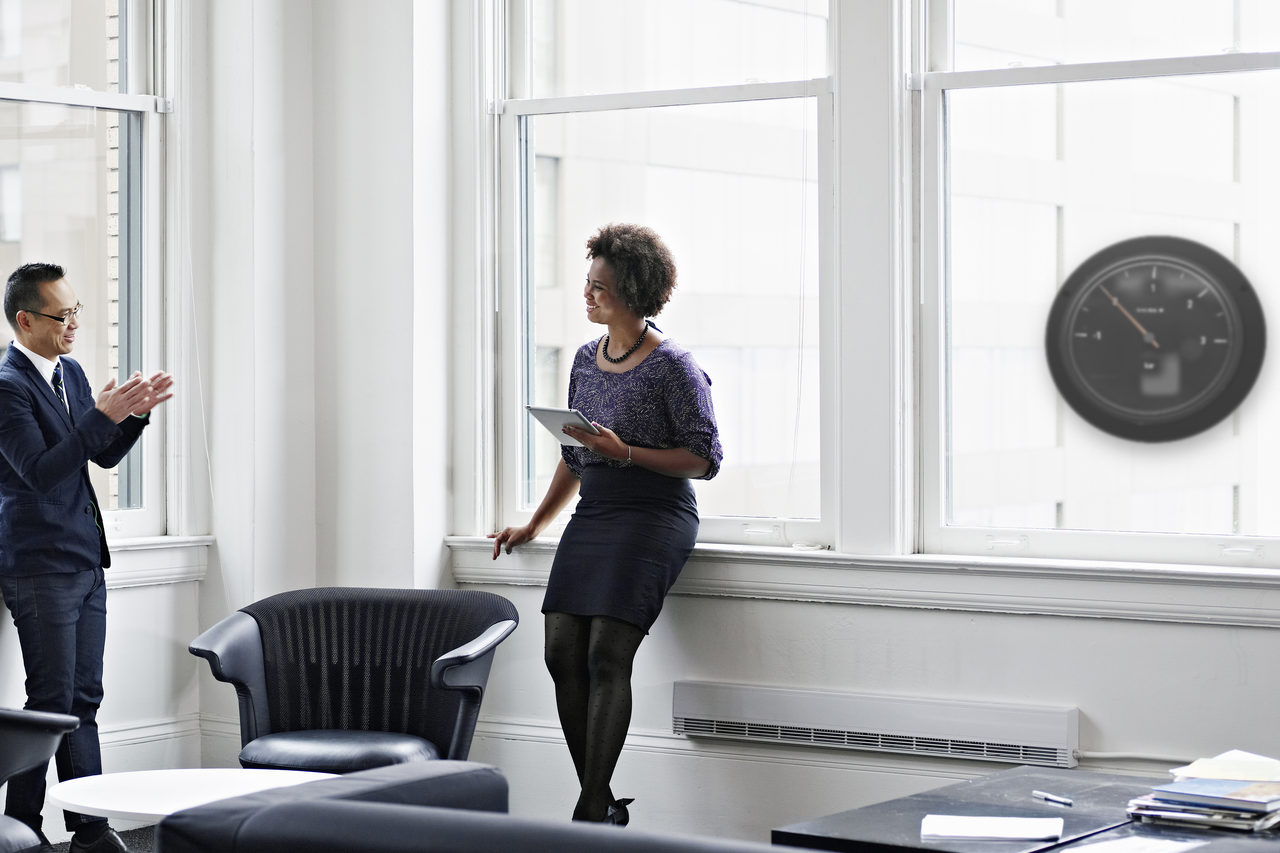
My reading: 0,bar
